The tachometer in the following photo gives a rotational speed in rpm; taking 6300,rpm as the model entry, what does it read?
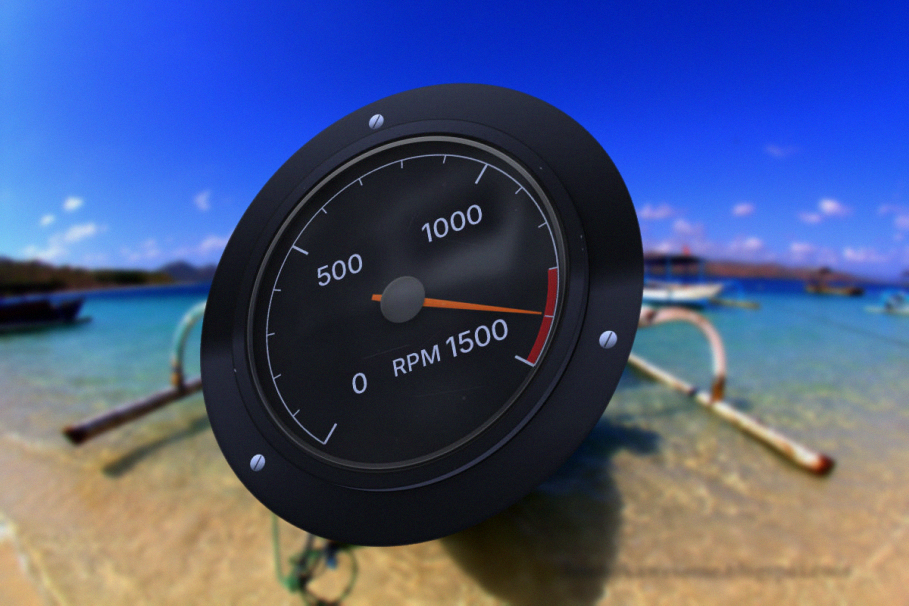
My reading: 1400,rpm
